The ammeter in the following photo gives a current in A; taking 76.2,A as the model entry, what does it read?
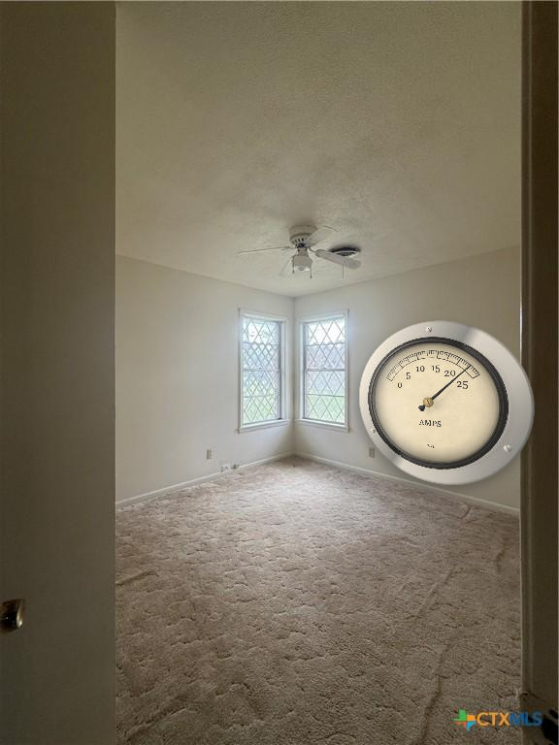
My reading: 22.5,A
